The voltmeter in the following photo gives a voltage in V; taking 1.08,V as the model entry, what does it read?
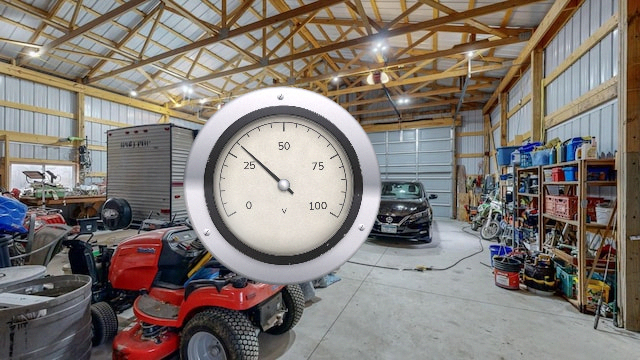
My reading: 30,V
